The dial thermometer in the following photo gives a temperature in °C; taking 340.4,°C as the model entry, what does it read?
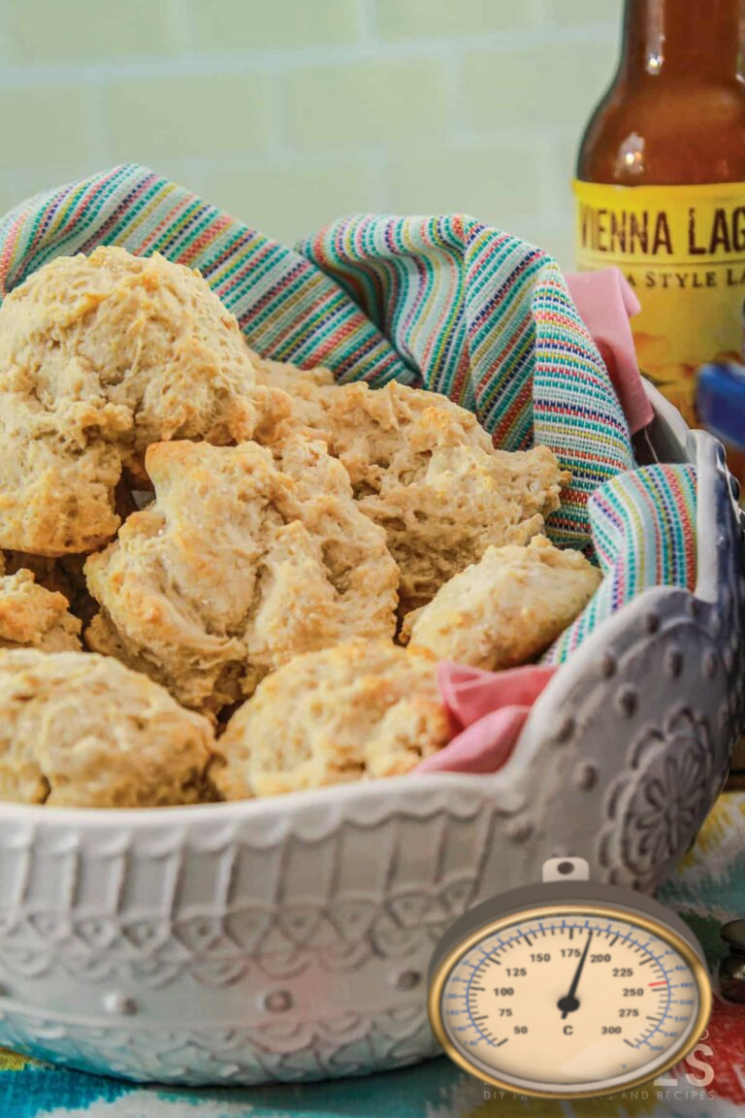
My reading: 185,°C
